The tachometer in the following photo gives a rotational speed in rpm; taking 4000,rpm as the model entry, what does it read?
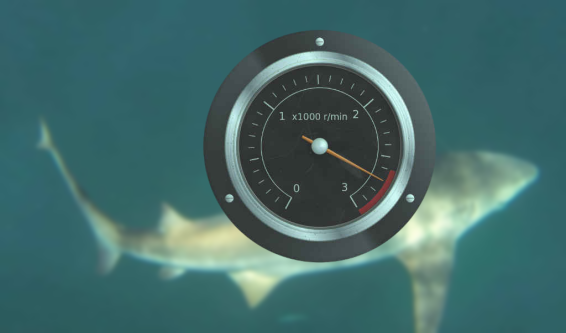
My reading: 2700,rpm
